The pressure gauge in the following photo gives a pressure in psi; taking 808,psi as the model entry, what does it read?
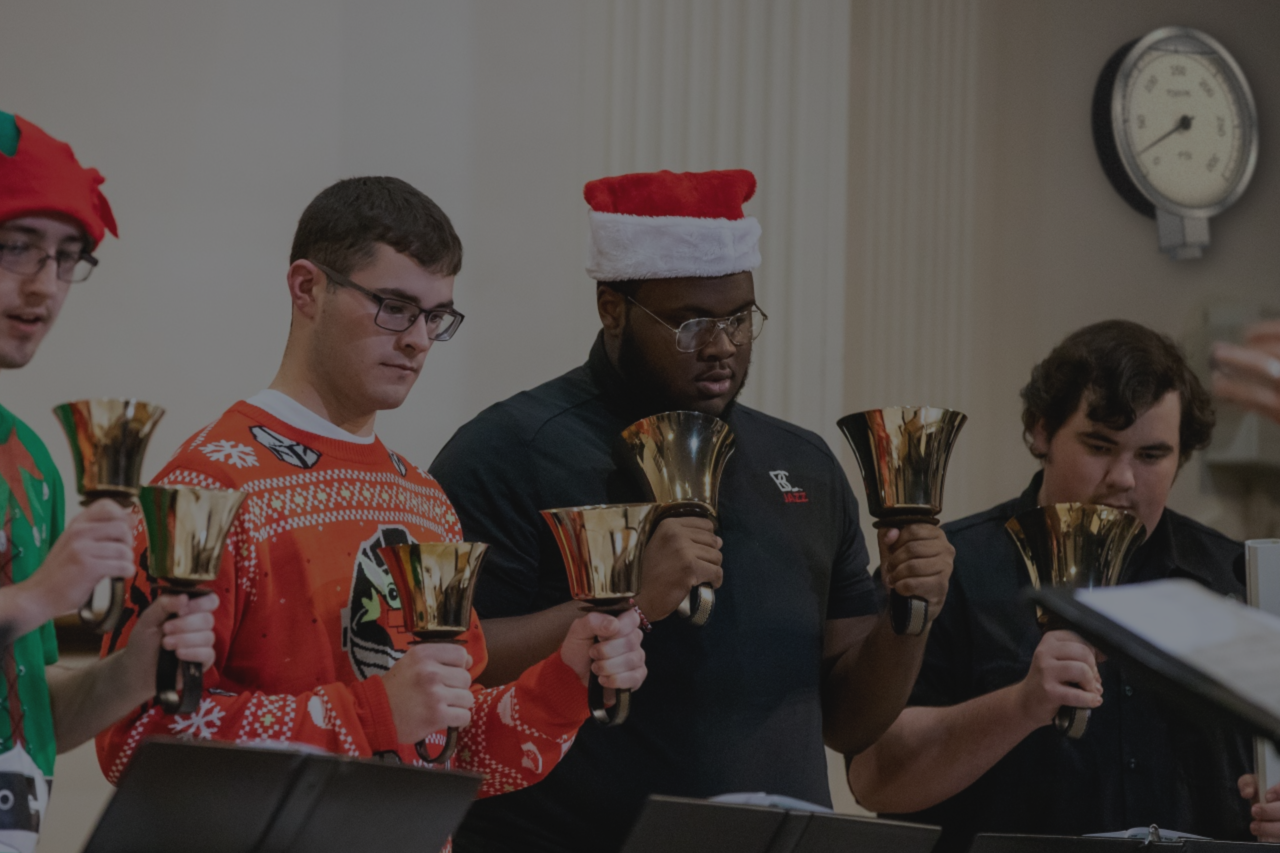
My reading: 20,psi
